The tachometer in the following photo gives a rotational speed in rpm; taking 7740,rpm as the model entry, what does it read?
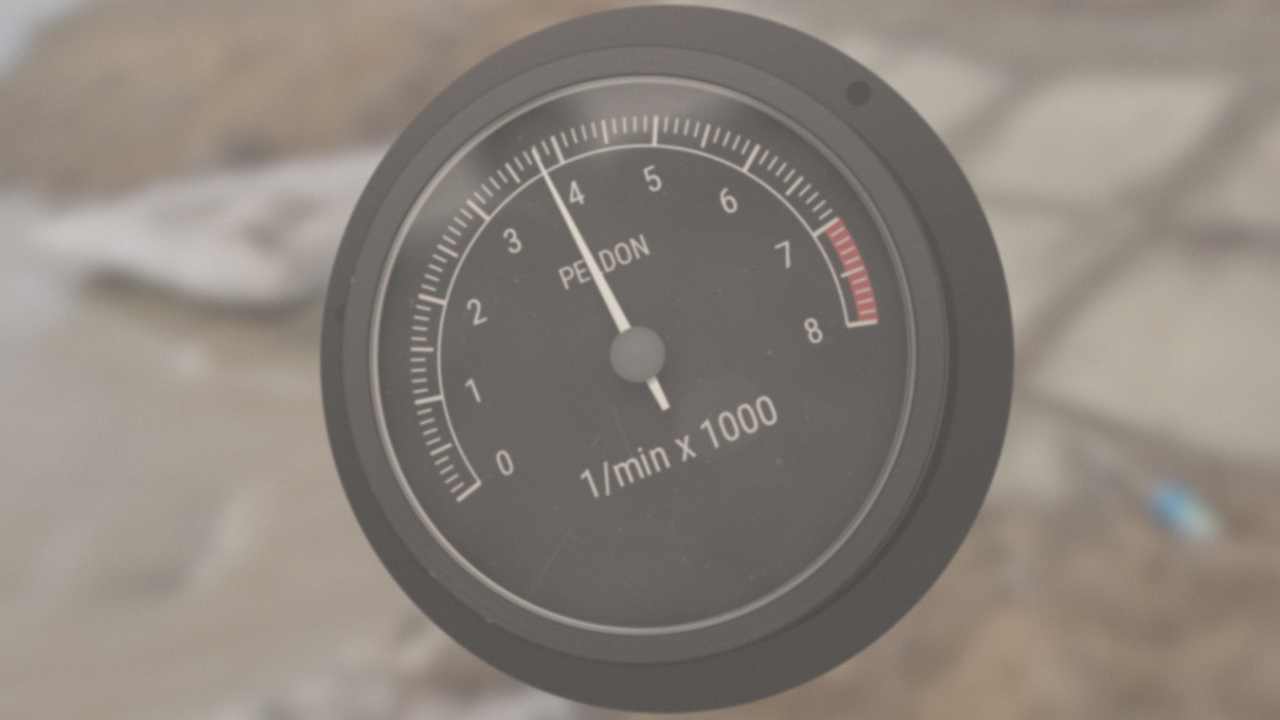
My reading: 3800,rpm
